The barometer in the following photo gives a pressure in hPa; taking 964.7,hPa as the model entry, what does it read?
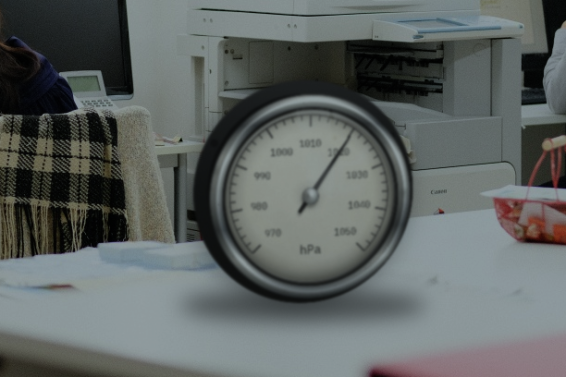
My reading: 1020,hPa
